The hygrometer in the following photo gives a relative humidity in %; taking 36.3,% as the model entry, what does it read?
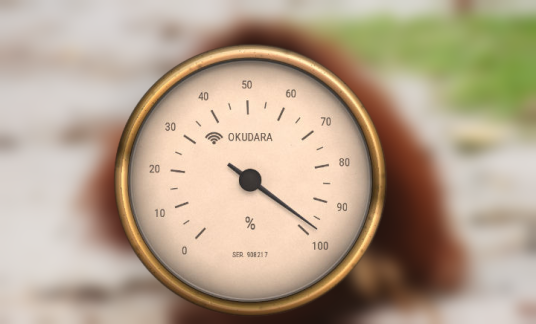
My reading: 97.5,%
